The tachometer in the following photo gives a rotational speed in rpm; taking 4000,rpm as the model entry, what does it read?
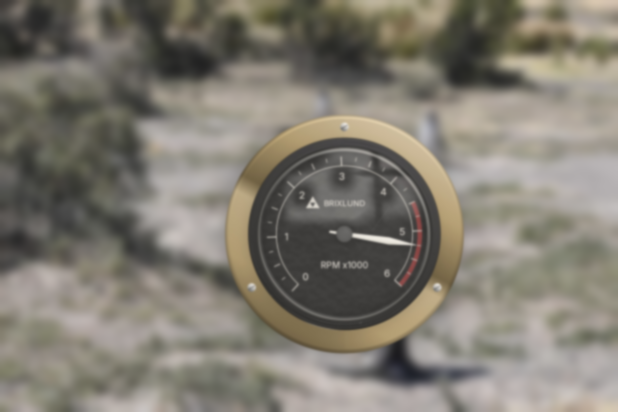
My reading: 5250,rpm
